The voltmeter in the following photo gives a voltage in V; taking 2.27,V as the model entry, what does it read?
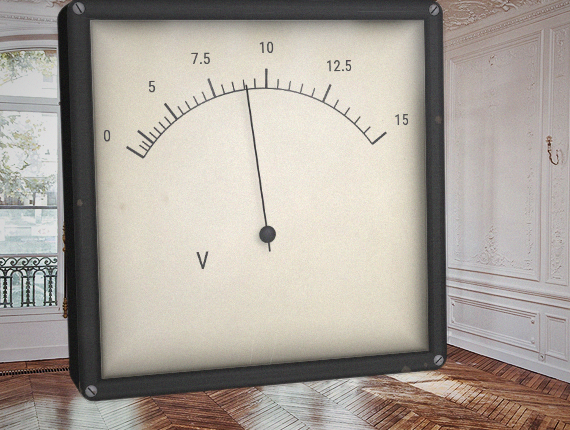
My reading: 9,V
